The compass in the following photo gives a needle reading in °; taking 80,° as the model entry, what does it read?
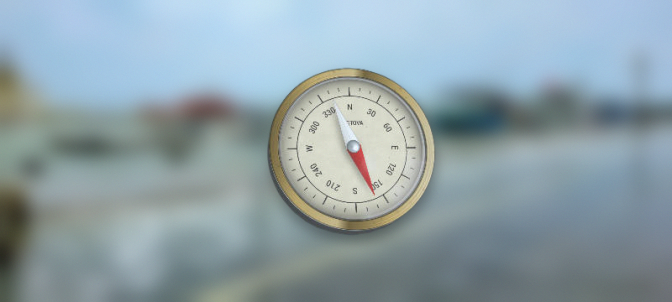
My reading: 160,°
